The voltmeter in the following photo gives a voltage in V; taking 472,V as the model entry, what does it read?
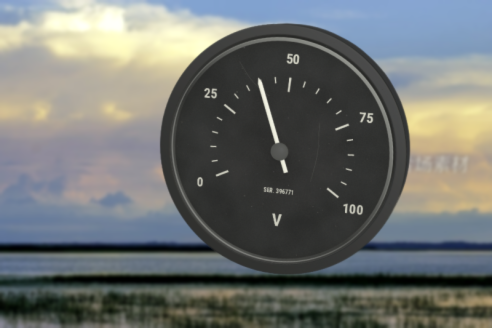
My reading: 40,V
